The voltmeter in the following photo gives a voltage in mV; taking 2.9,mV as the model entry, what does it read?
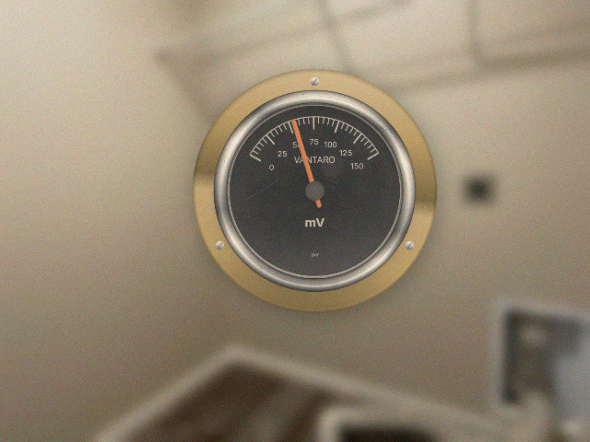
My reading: 55,mV
